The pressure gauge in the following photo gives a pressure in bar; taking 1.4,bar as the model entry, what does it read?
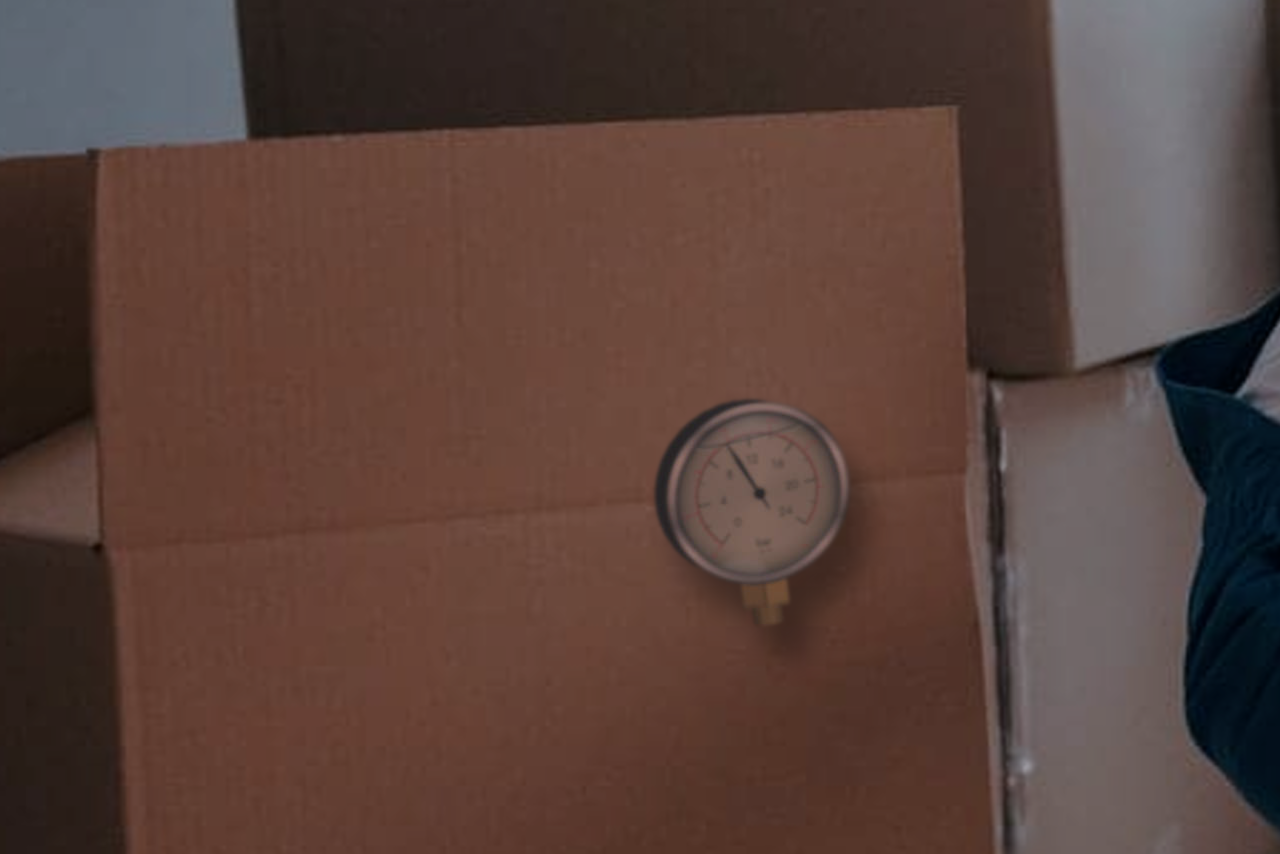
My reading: 10,bar
